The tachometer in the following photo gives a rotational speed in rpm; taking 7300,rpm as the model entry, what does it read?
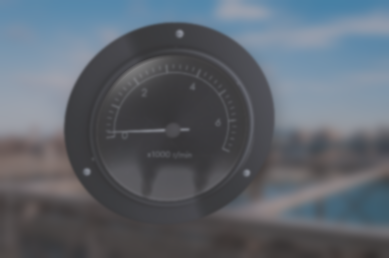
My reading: 200,rpm
